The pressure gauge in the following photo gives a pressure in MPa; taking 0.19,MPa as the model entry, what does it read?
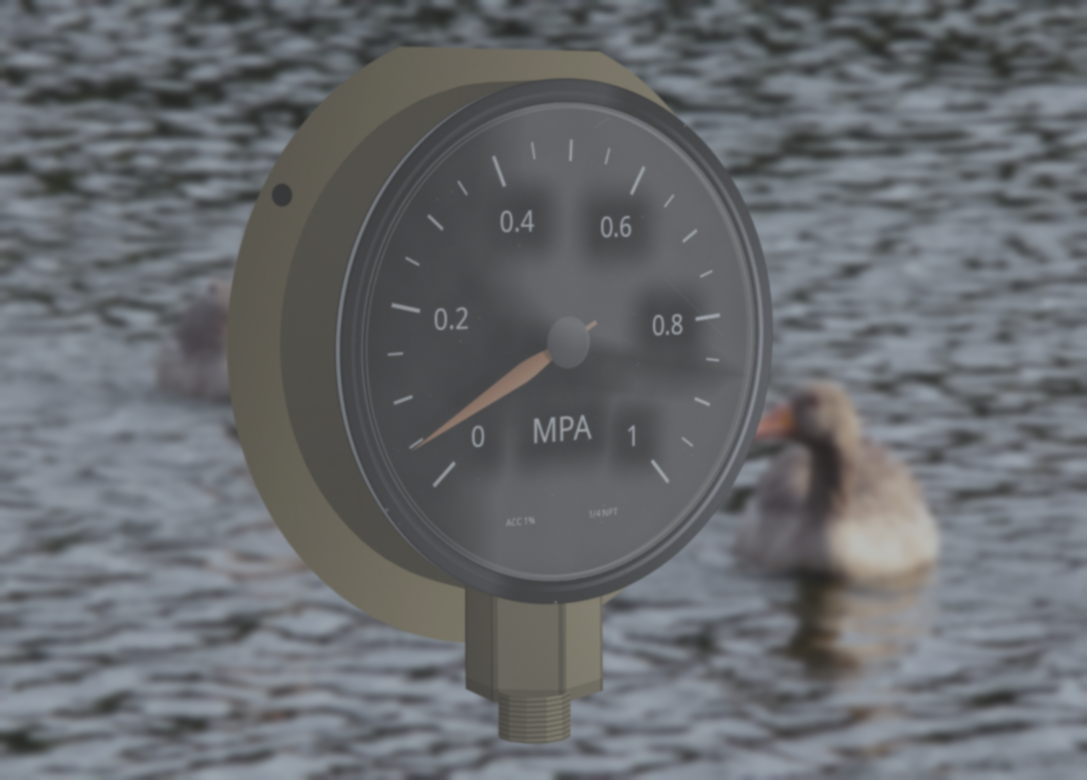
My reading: 0.05,MPa
